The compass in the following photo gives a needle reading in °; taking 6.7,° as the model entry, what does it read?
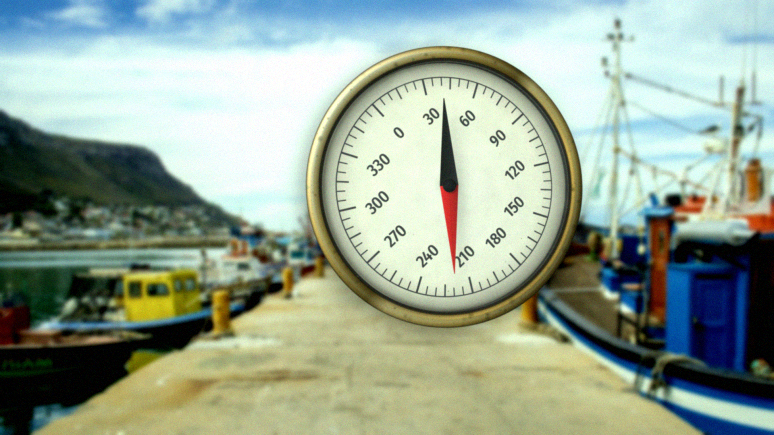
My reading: 220,°
